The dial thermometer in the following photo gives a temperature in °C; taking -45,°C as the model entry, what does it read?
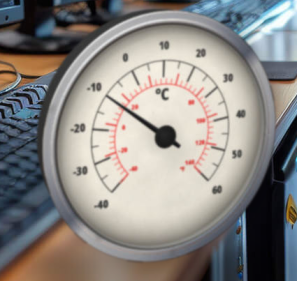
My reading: -10,°C
